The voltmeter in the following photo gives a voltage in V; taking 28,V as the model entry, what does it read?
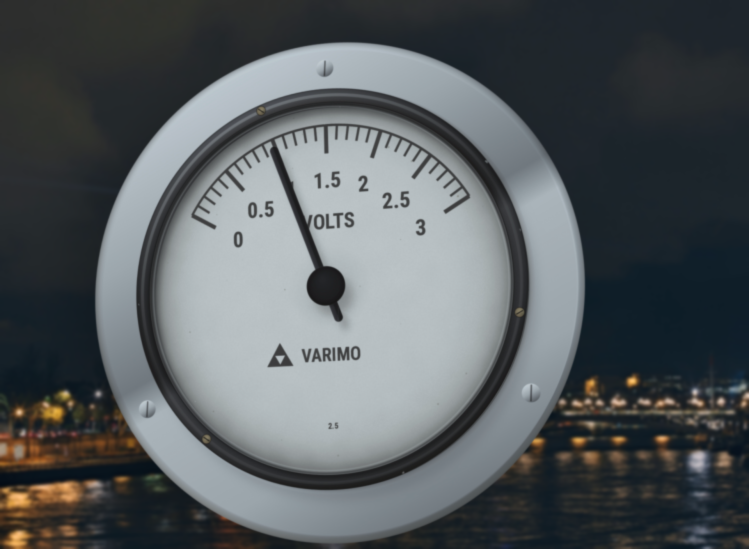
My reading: 1,V
